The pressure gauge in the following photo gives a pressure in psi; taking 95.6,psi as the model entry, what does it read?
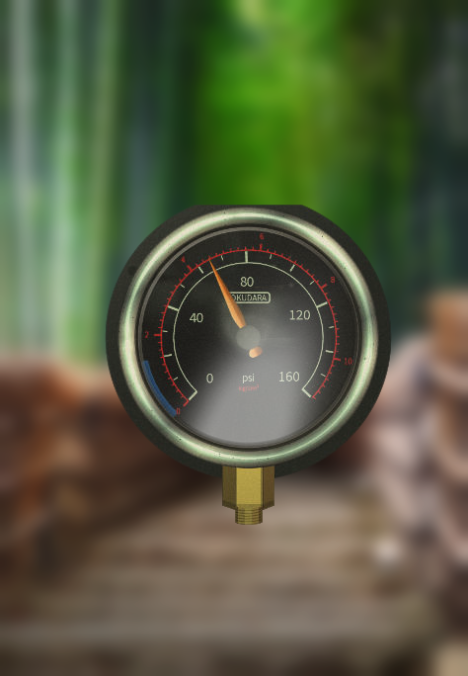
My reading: 65,psi
